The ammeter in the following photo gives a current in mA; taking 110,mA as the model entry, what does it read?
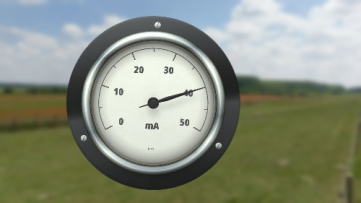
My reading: 40,mA
